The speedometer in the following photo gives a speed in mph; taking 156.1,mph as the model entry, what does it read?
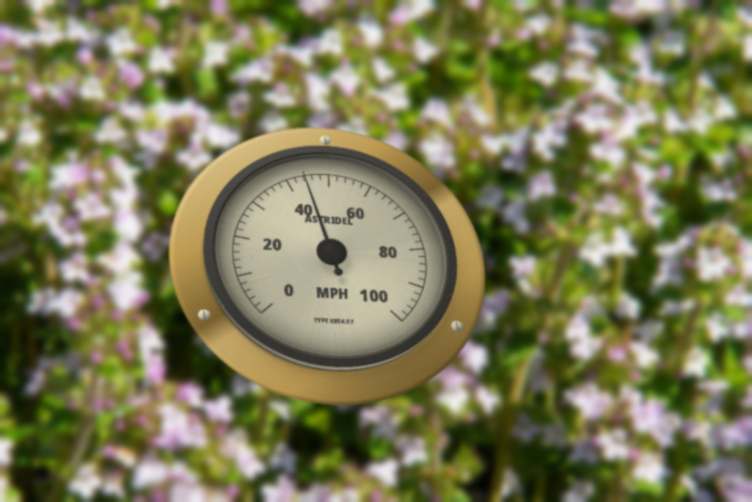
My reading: 44,mph
